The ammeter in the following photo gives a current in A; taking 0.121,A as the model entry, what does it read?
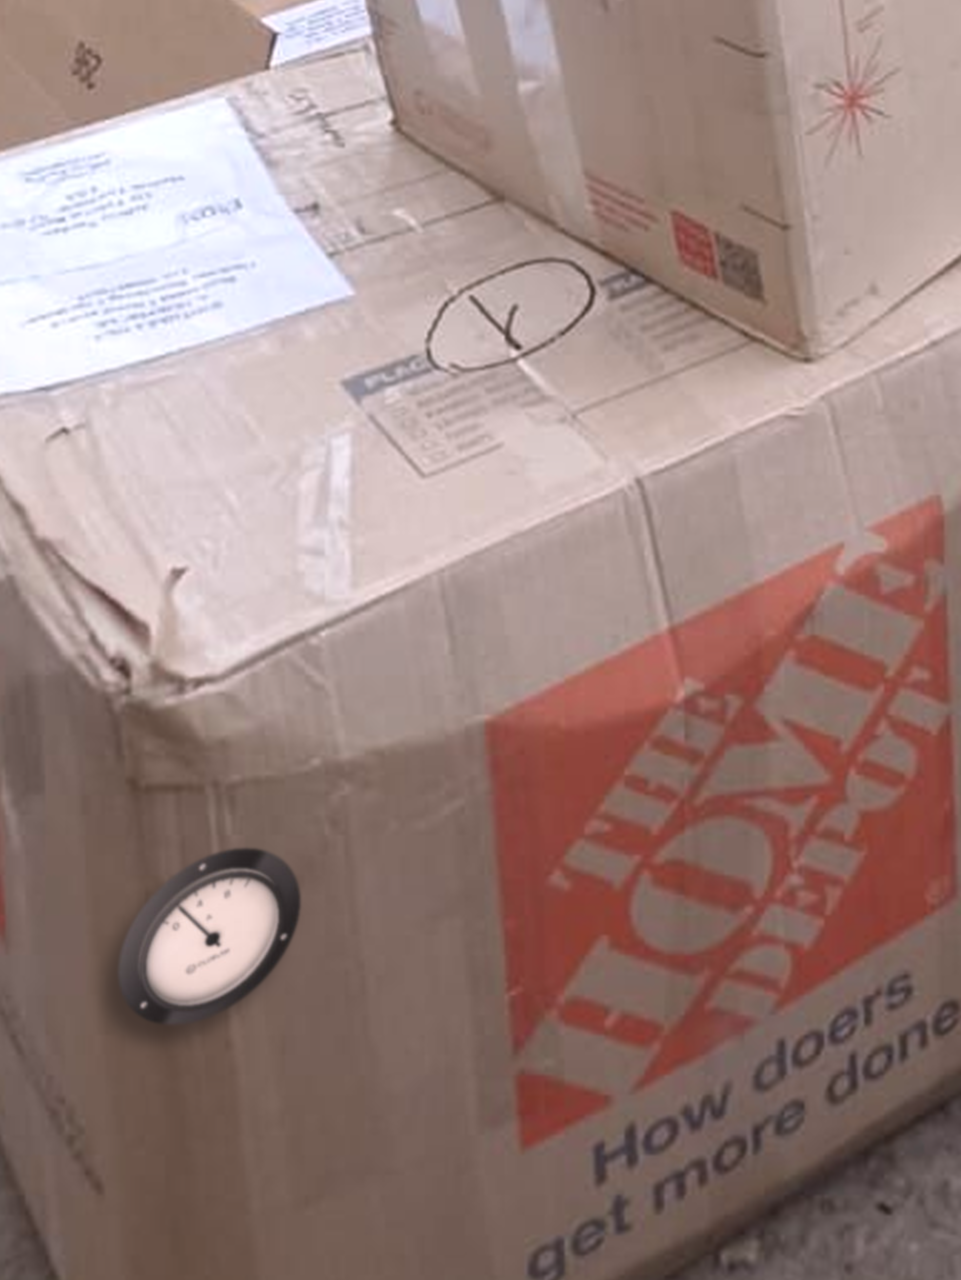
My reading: 2,A
